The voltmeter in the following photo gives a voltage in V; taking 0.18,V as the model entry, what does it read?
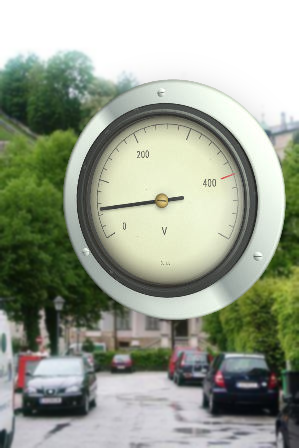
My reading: 50,V
